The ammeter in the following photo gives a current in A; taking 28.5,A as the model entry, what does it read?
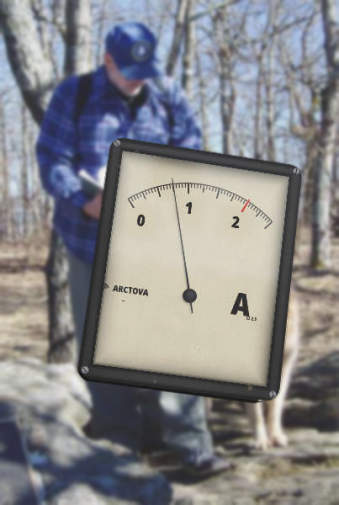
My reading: 0.75,A
